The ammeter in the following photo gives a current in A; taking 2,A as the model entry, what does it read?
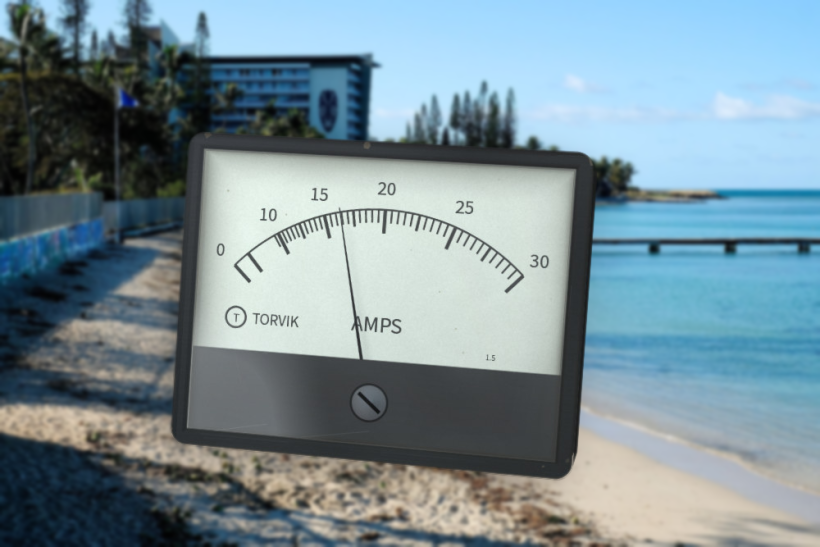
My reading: 16.5,A
